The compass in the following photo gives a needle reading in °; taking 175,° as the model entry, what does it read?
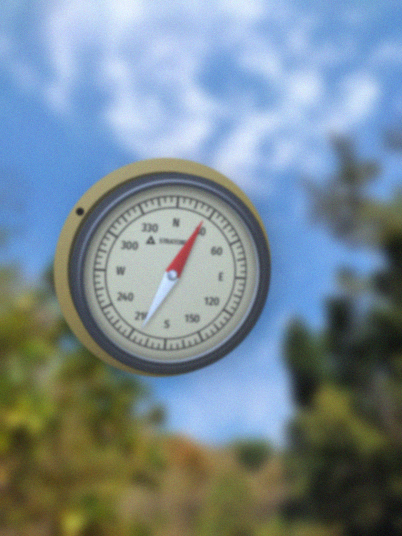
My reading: 25,°
